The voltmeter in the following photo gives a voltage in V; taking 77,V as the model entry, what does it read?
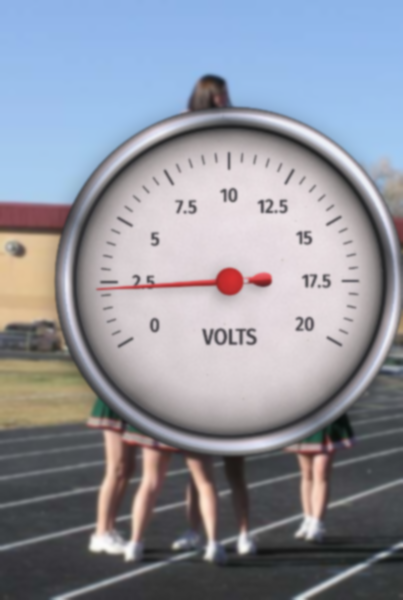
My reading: 2.25,V
